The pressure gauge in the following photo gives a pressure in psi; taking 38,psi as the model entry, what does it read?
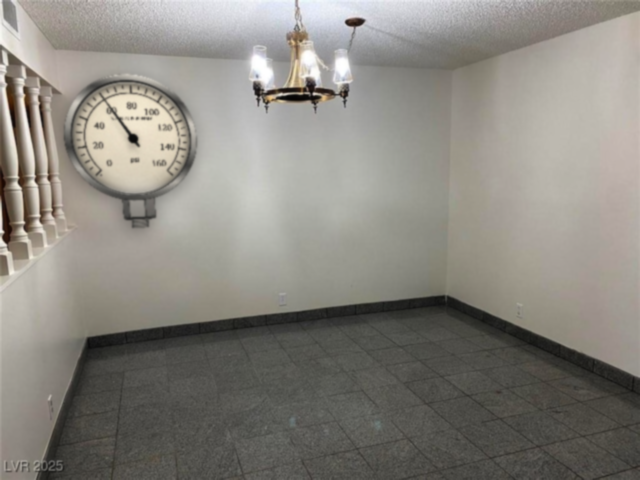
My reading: 60,psi
